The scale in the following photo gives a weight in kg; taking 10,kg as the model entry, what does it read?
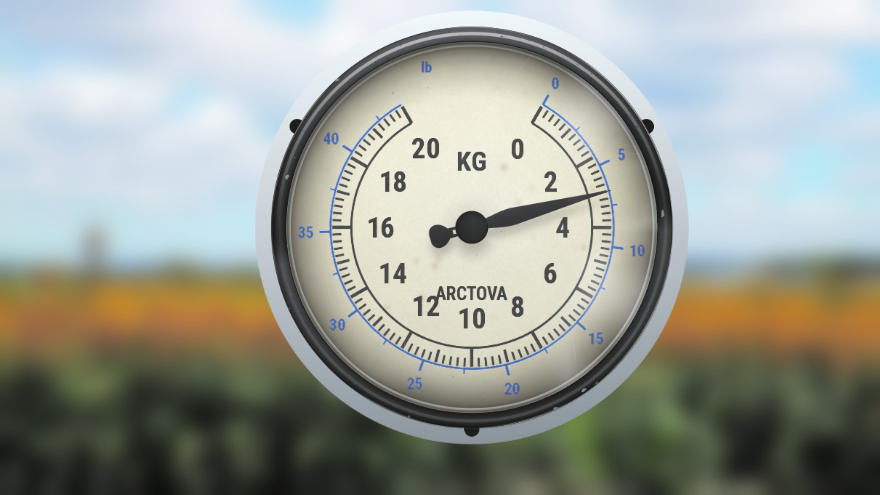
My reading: 3,kg
